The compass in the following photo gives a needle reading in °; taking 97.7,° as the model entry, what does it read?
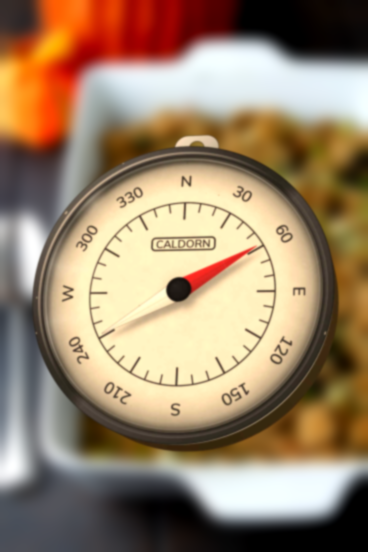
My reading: 60,°
